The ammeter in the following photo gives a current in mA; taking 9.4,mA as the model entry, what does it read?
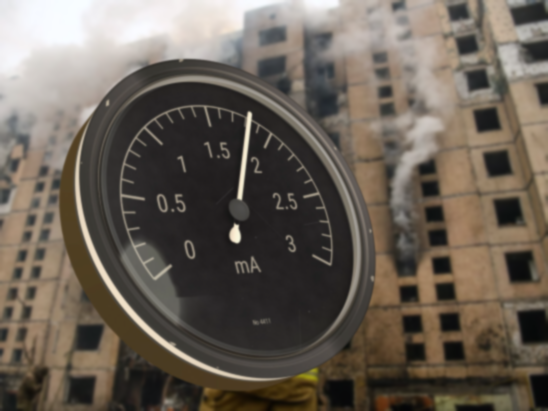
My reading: 1.8,mA
